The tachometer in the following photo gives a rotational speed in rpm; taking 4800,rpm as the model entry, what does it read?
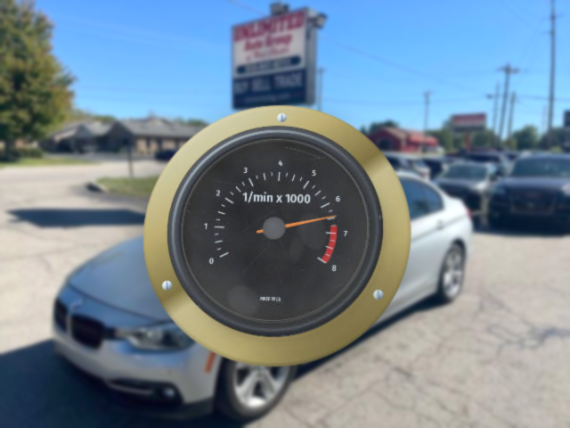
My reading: 6500,rpm
